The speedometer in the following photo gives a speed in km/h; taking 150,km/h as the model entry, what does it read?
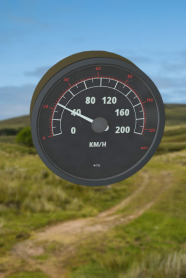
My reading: 40,km/h
